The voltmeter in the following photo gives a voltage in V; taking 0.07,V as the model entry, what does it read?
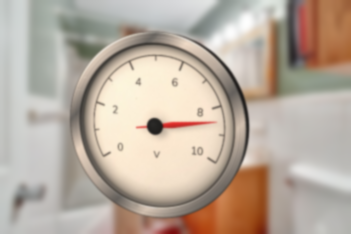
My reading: 8.5,V
